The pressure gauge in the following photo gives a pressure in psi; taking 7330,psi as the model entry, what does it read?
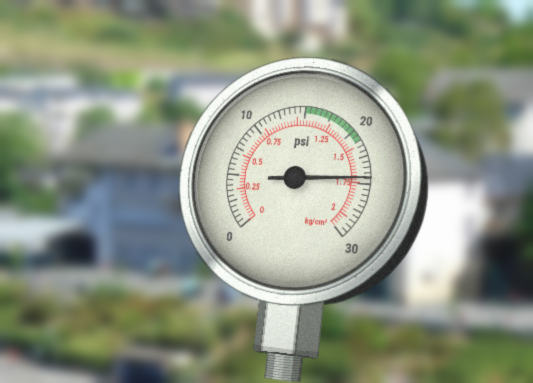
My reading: 24.5,psi
